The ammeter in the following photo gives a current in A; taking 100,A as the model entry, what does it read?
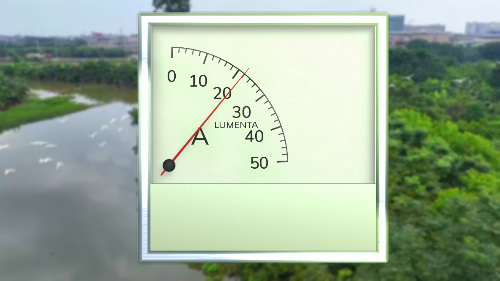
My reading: 22,A
